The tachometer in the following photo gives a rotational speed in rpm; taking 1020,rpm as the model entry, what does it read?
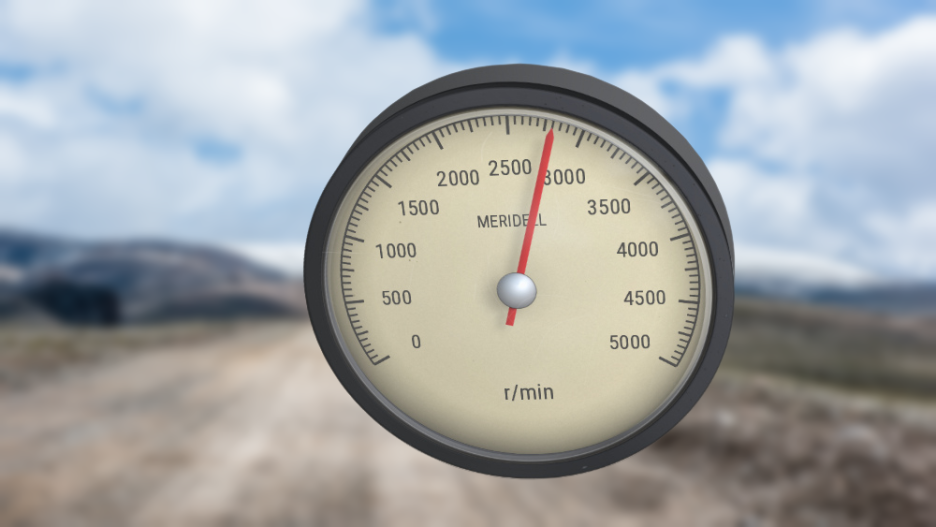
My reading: 2800,rpm
